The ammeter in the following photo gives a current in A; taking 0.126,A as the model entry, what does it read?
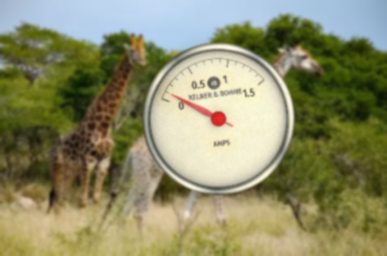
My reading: 0.1,A
